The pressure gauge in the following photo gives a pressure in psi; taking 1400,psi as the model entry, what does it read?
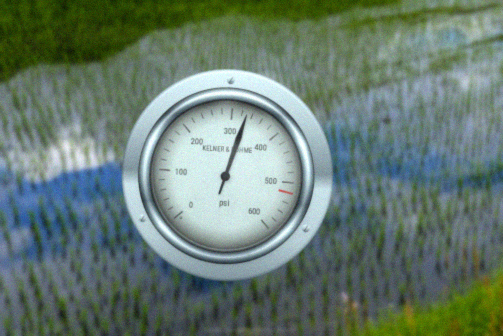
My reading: 330,psi
